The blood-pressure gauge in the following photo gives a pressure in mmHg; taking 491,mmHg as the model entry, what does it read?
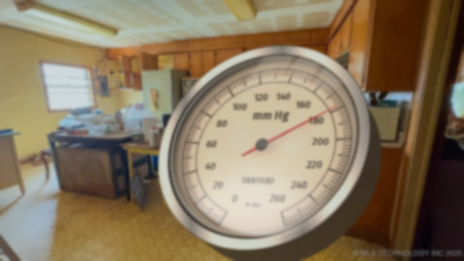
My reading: 180,mmHg
